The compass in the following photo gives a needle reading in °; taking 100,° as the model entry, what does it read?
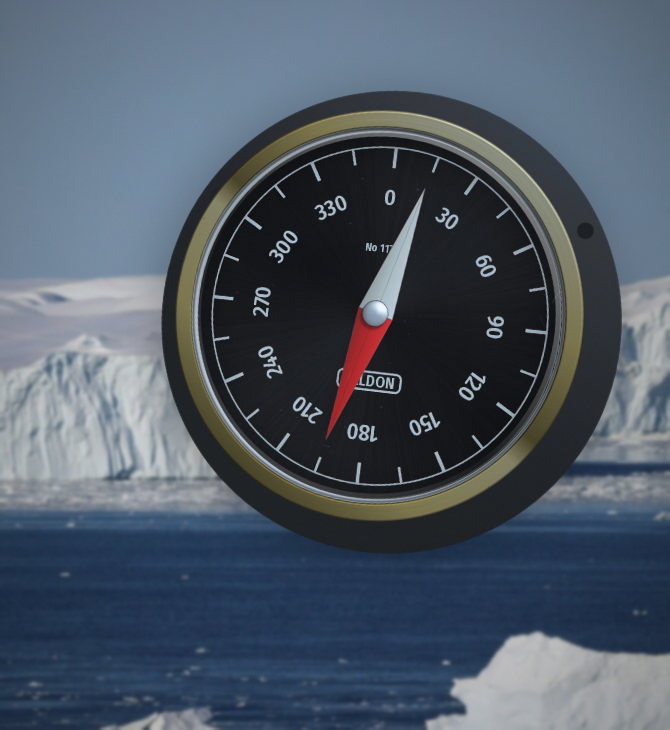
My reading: 195,°
